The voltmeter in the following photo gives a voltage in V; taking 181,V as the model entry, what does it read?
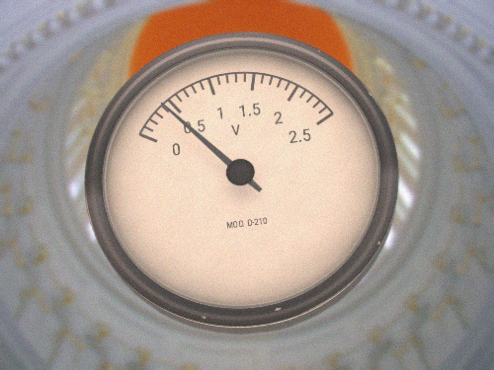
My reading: 0.4,V
